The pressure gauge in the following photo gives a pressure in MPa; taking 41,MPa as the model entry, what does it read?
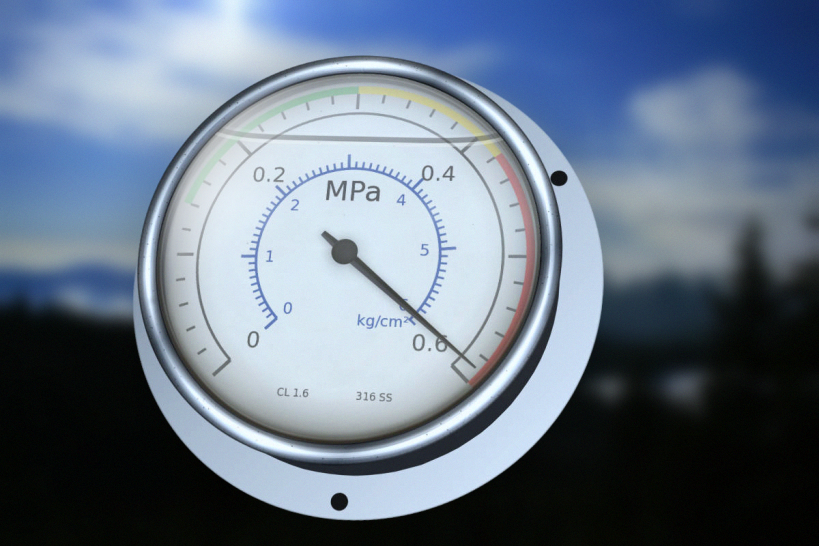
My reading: 0.59,MPa
